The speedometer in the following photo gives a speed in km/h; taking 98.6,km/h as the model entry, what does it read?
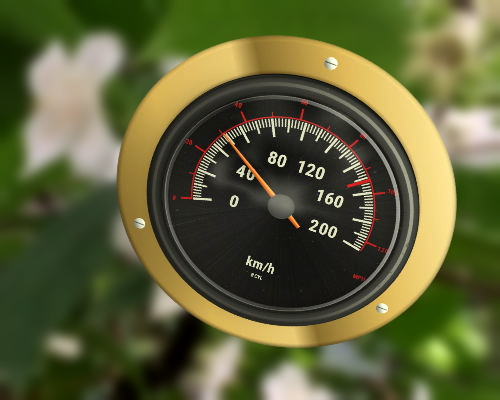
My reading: 50,km/h
